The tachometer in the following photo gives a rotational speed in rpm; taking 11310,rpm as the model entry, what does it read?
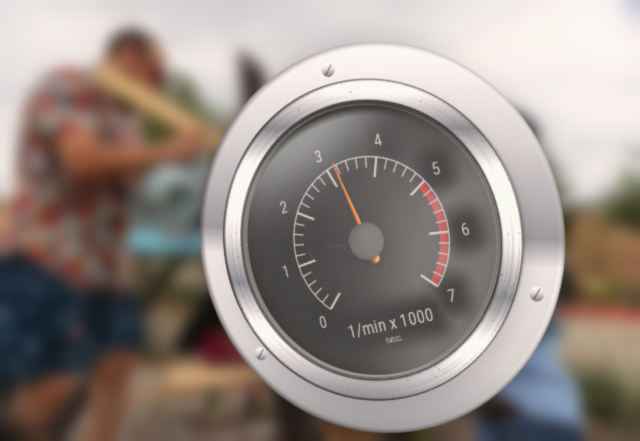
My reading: 3200,rpm
